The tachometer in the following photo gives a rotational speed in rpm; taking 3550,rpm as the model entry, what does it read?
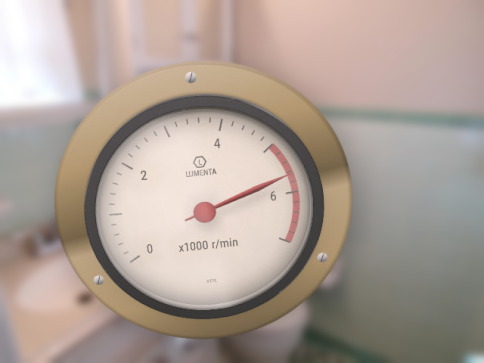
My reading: 5600,rpm
